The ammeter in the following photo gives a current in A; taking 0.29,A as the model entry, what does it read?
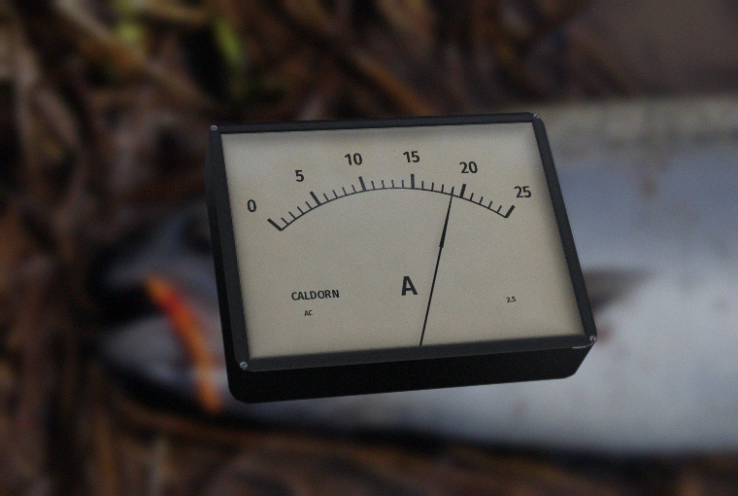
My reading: 19,A
